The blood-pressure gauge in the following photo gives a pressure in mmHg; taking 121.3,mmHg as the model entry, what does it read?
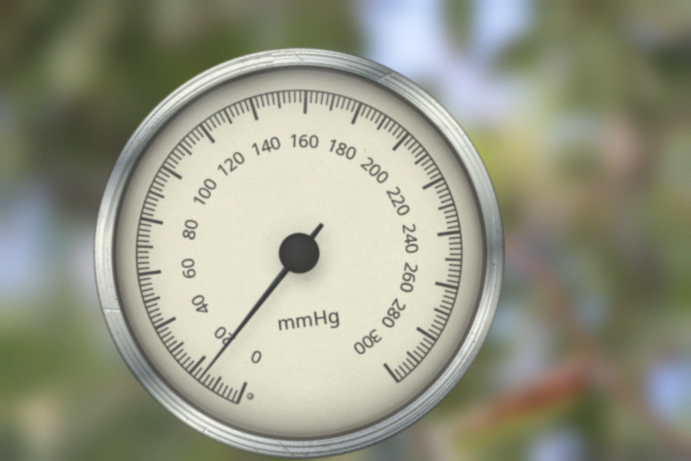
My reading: 16,mmHg
